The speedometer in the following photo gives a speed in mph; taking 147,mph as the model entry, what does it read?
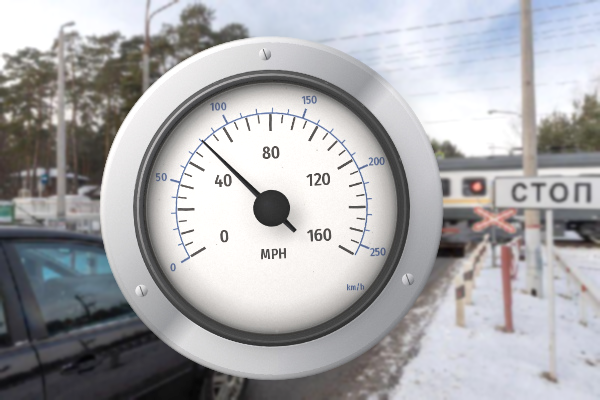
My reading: 50,mph
